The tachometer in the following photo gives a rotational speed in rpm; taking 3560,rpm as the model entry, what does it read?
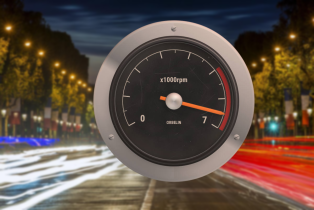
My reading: 6500,rpm
